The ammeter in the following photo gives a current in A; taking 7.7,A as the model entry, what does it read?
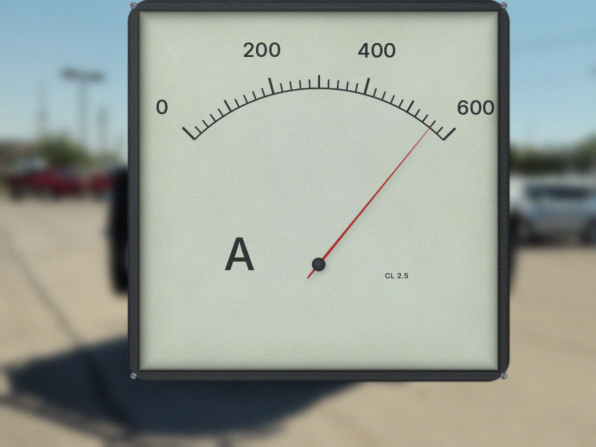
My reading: 560,A
